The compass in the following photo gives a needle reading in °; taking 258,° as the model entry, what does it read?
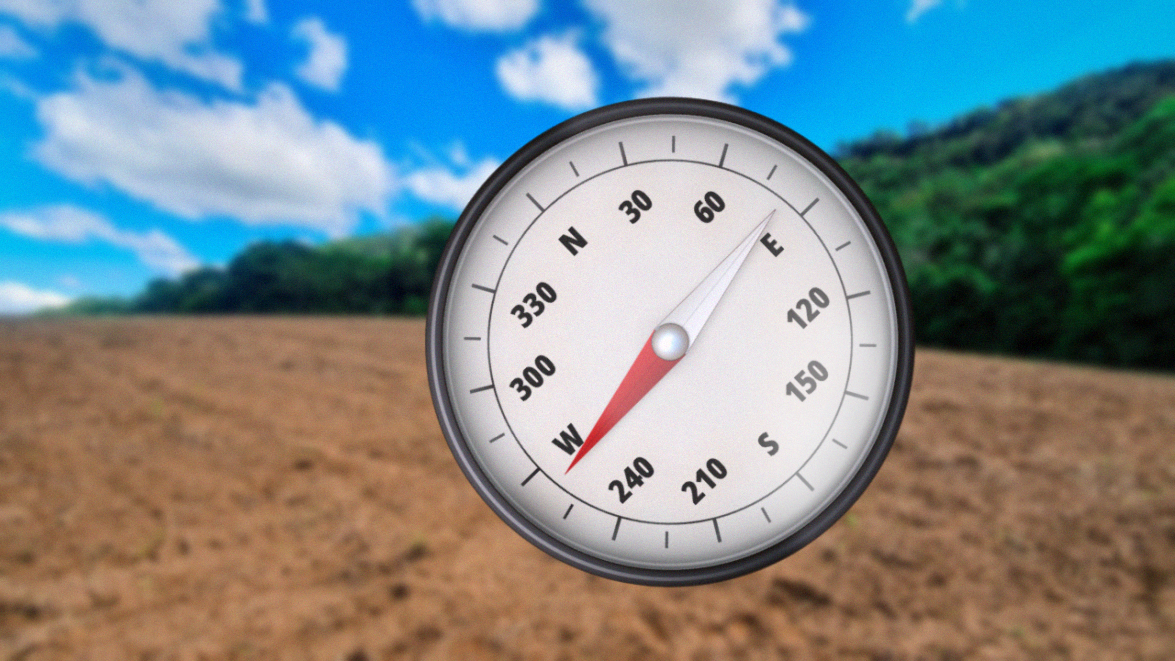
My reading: 262.5,°
